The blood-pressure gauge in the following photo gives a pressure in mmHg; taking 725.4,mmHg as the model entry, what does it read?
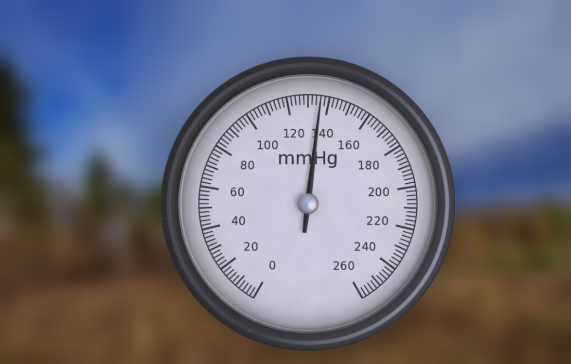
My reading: 136,mmHg
